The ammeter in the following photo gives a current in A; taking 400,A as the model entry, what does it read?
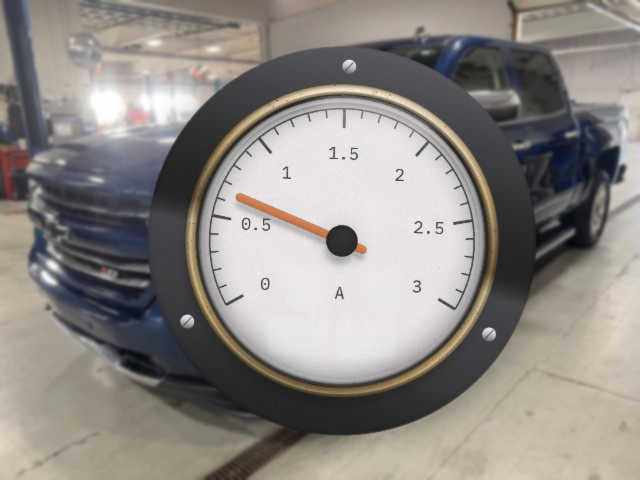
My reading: 0.65,A
